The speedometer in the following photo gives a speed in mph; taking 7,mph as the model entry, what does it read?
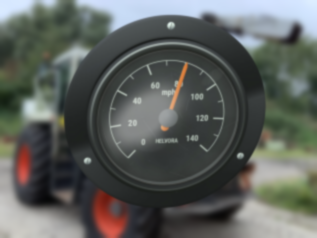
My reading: 80,mph
